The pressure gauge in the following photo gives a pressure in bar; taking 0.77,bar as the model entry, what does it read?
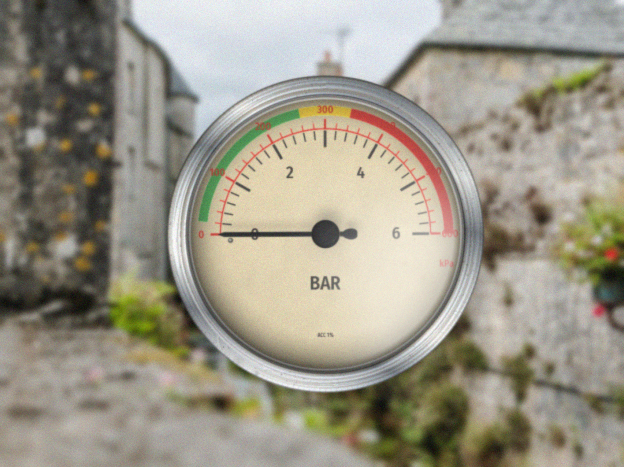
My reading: 0,bar
